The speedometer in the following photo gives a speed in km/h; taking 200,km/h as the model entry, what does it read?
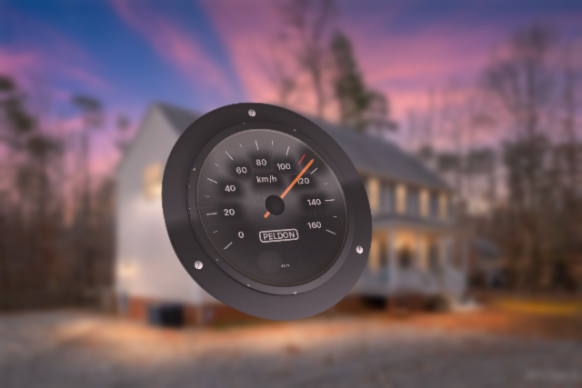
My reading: 115,km/h
